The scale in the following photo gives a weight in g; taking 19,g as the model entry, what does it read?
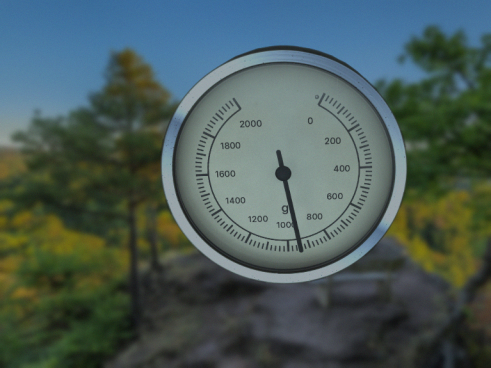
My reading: 940,g
